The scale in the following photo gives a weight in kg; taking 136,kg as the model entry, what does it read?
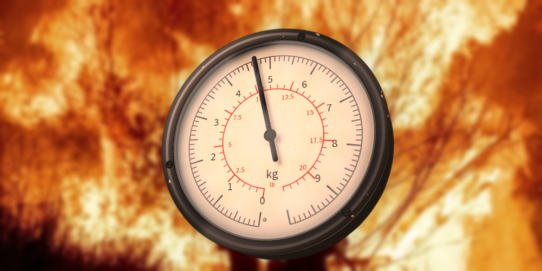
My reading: 4.7,kg
